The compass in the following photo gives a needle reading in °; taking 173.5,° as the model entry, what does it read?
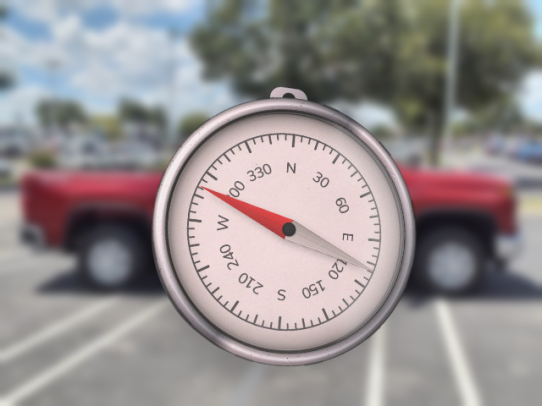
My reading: 290,°
